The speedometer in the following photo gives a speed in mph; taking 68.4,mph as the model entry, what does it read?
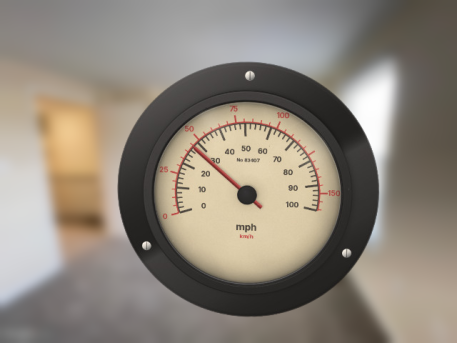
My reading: 28,mph
